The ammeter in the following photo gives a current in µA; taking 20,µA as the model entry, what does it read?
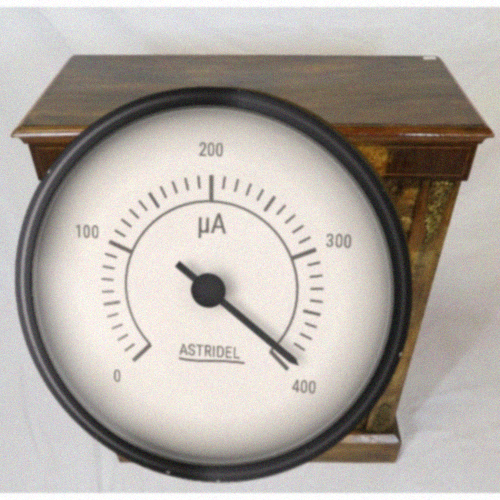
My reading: 390,µA
